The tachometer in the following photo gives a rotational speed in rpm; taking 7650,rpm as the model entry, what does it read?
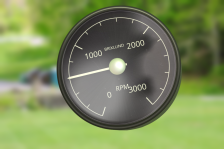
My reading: 600,rpm
